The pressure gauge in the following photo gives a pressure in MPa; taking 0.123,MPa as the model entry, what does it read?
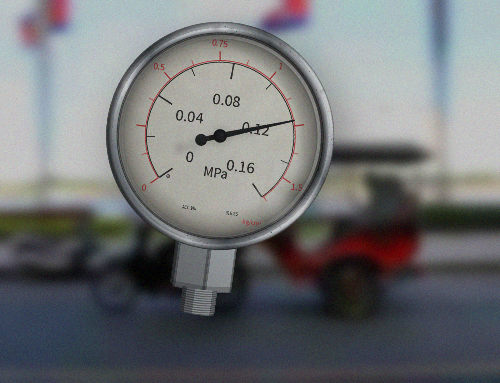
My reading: 0.12,MPa
